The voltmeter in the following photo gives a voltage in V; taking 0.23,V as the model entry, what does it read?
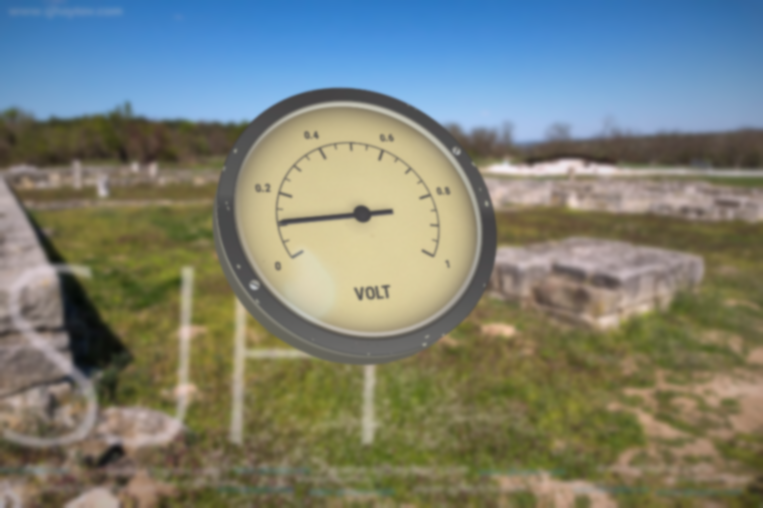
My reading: 0.1,V
